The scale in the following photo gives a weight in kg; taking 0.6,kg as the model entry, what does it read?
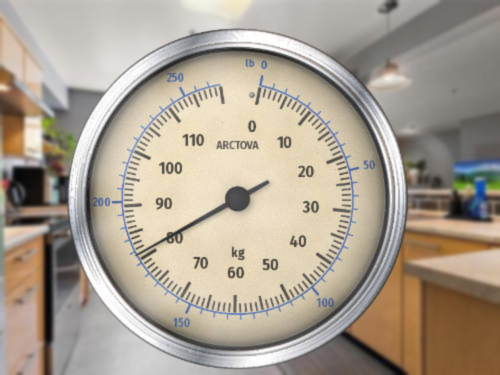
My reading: 81,kg
